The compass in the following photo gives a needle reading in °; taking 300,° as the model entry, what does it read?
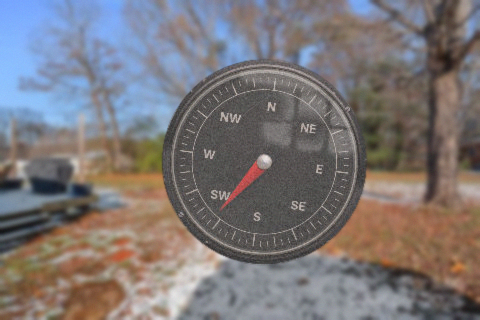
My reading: 215,°
